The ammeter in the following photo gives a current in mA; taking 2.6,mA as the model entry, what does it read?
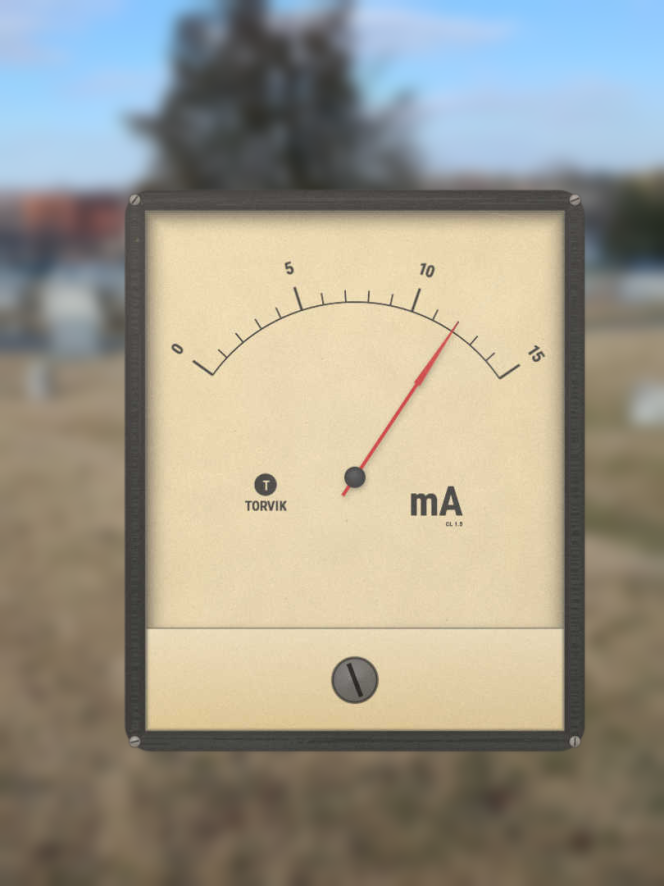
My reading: 12,mA
